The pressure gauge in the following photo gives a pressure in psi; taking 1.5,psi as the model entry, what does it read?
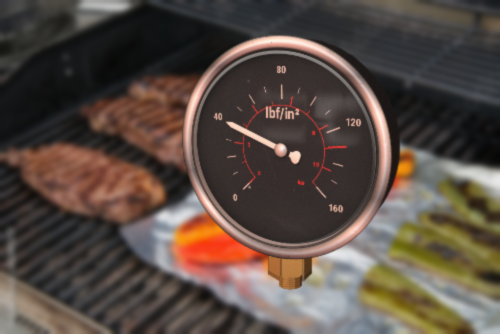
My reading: 40,psi
